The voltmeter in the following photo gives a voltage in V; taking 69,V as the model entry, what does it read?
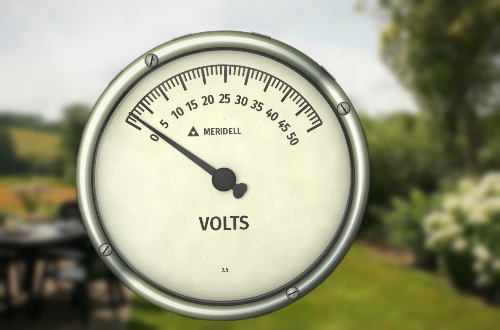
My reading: 2,V
